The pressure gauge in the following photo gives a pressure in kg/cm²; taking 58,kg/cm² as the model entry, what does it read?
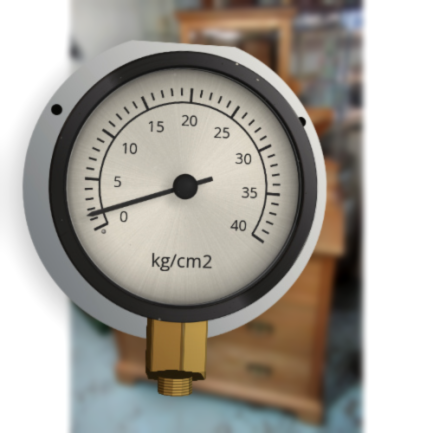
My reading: 1.5,kg/cm²
